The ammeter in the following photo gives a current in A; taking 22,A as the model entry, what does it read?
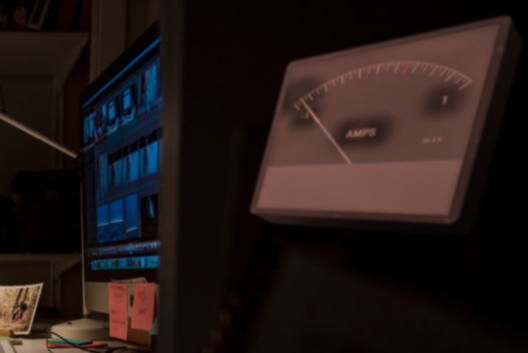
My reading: -0.9,A
